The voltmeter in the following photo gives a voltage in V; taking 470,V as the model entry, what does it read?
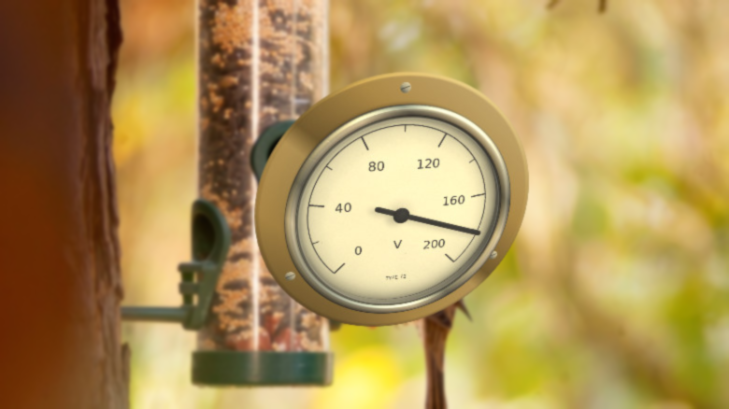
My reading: 180,V
